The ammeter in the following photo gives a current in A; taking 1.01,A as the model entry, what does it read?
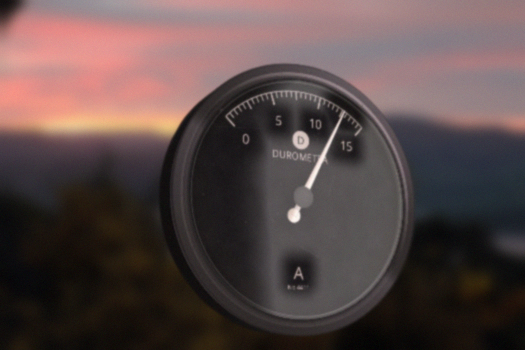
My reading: 12.5,A
